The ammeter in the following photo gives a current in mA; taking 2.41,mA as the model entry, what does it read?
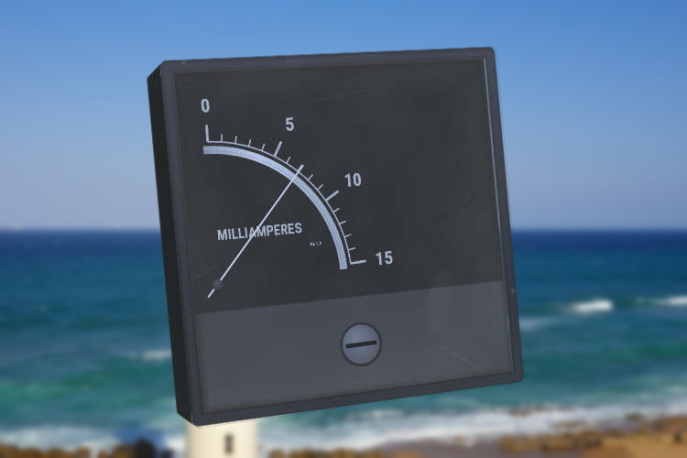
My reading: 7,mA
